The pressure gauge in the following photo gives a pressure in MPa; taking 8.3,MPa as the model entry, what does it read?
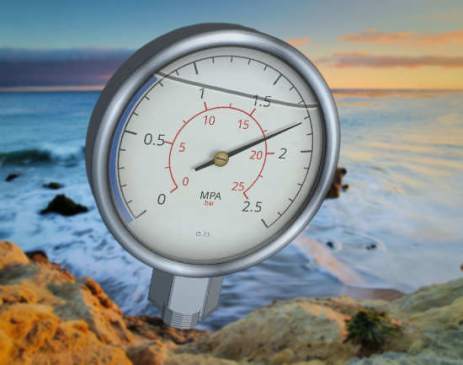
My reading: 1.8,MPa
